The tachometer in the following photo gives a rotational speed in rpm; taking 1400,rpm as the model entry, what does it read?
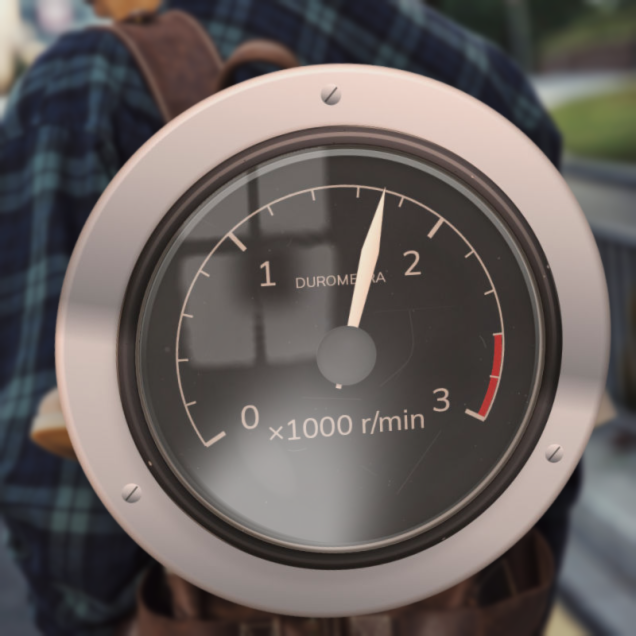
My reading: 1700,rpm
